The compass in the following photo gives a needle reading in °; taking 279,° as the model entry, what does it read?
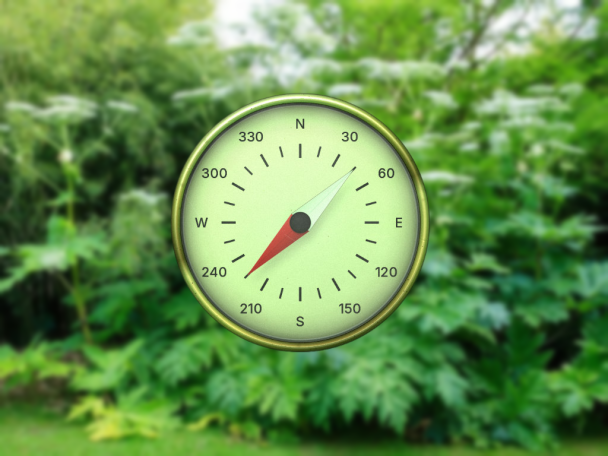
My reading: 225,°
